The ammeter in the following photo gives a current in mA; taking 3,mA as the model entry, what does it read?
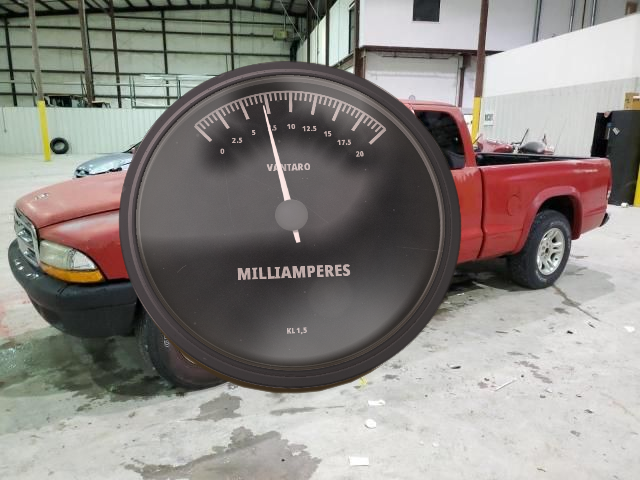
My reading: 7,mA
